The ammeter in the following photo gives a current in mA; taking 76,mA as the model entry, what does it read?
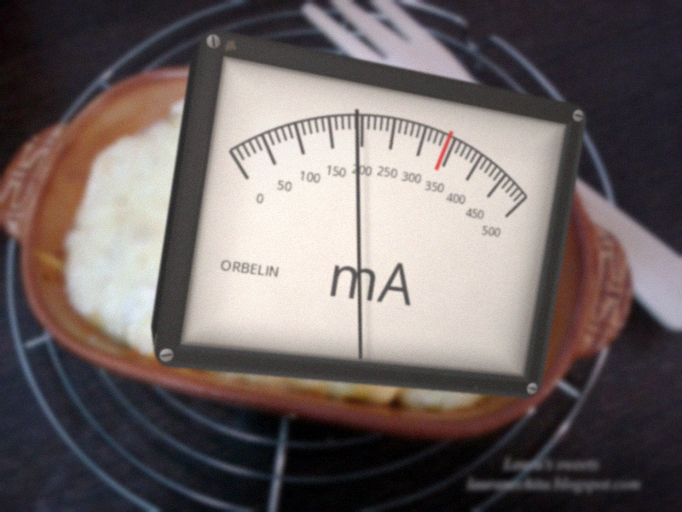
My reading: 190,mA
